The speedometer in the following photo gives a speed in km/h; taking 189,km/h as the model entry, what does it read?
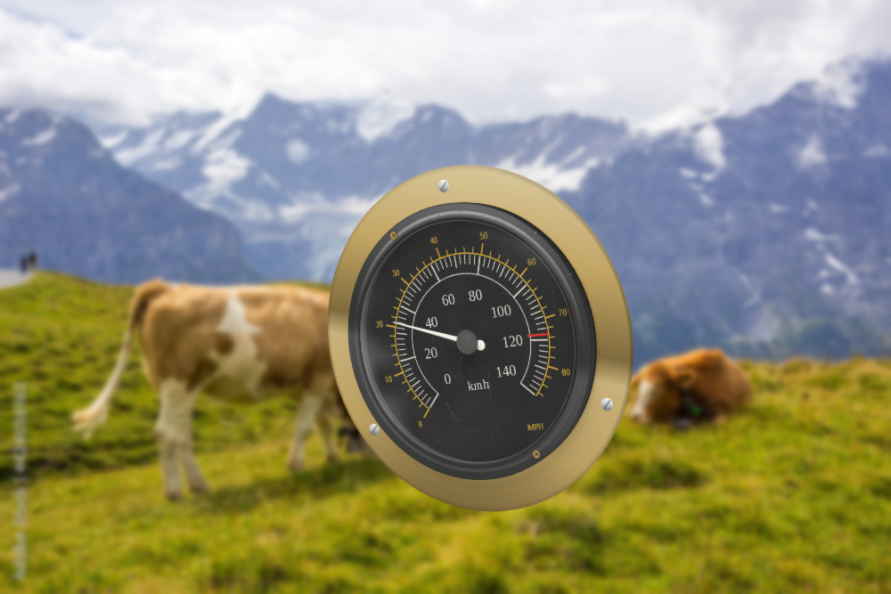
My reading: 34,km/h
